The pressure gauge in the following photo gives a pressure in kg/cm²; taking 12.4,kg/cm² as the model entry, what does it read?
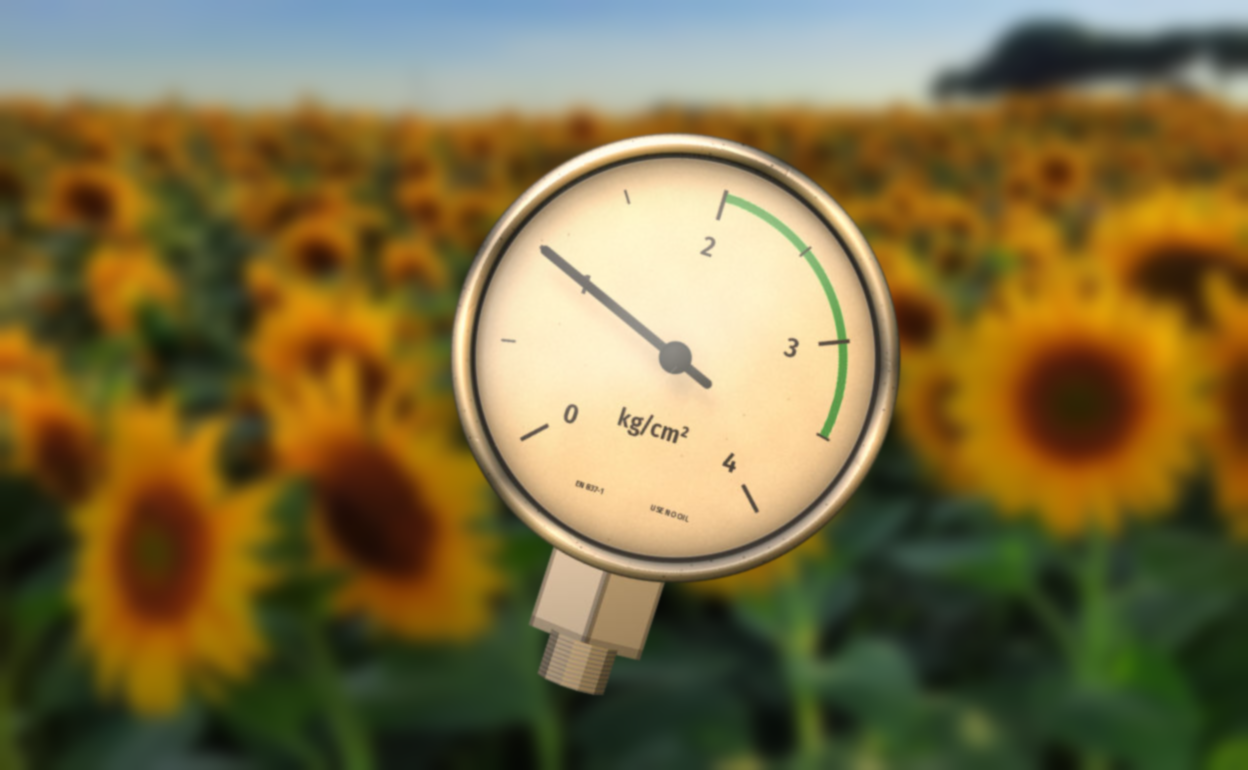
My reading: 1,kg/cm²
